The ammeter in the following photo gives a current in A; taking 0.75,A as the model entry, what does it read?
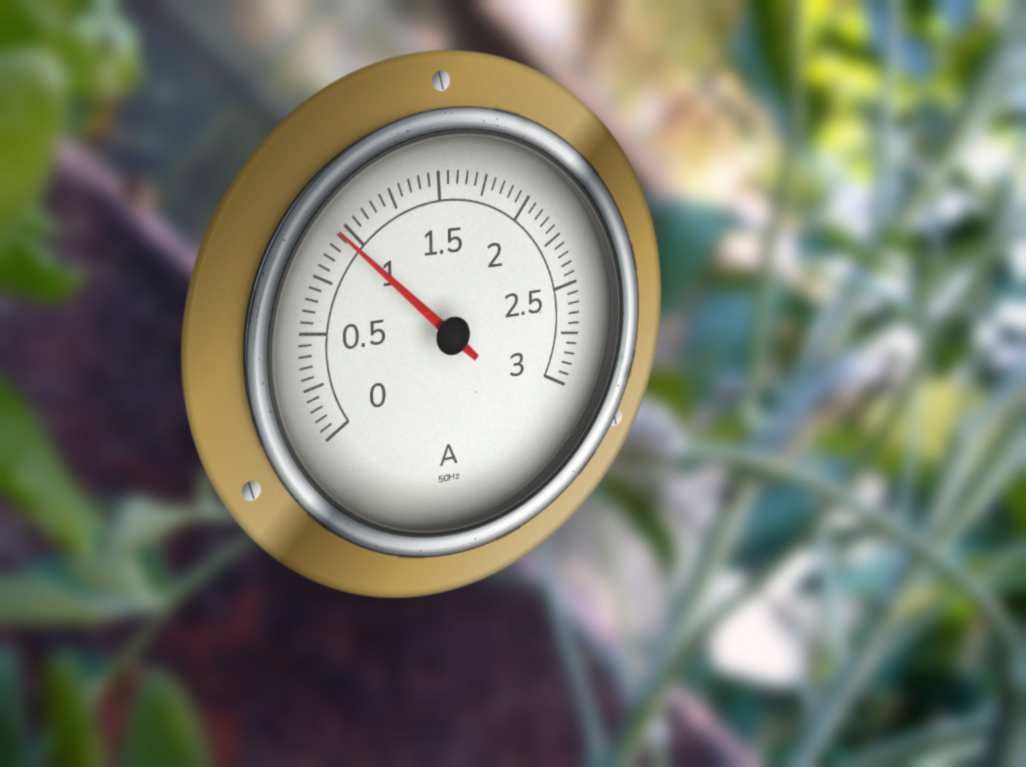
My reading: 0.95,A
